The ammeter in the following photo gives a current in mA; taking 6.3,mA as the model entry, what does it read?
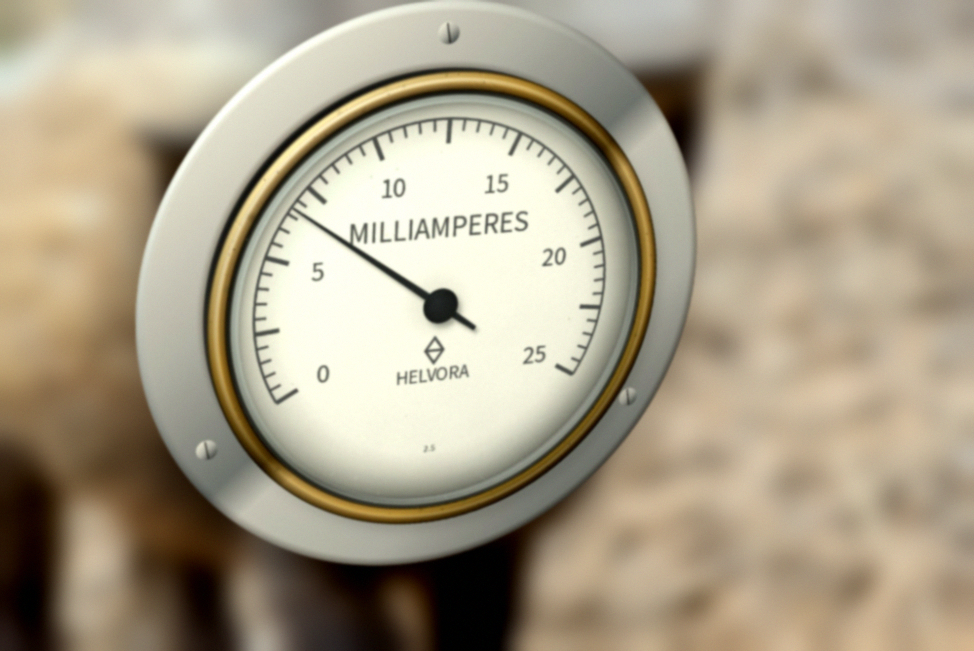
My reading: 6.75,mA
